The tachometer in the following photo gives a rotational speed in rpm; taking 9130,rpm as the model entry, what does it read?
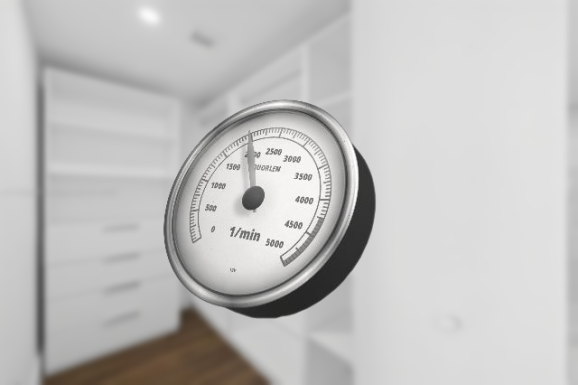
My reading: 2000,rpm
